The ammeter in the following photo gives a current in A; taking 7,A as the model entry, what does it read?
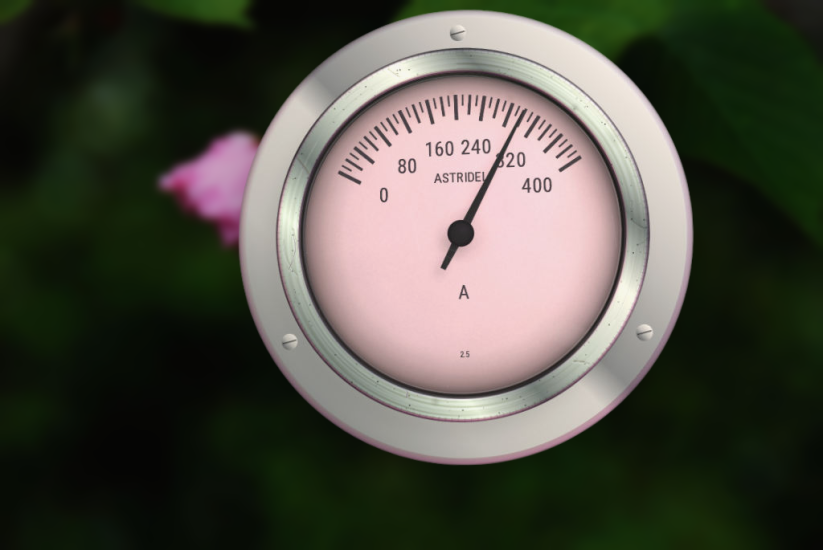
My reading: 300,A
